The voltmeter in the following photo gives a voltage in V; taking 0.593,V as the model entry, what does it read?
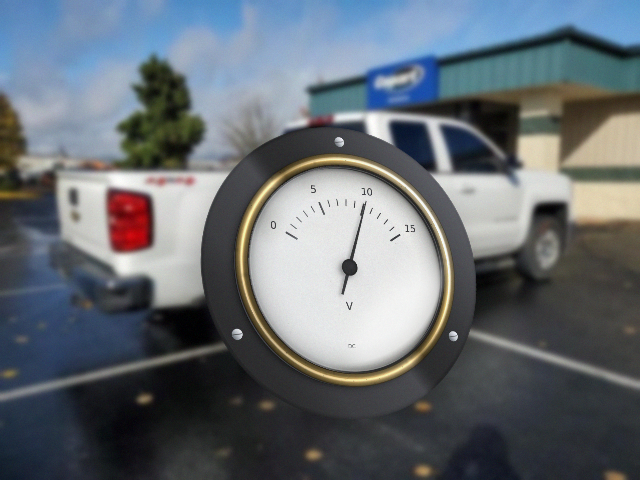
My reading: 10,V
